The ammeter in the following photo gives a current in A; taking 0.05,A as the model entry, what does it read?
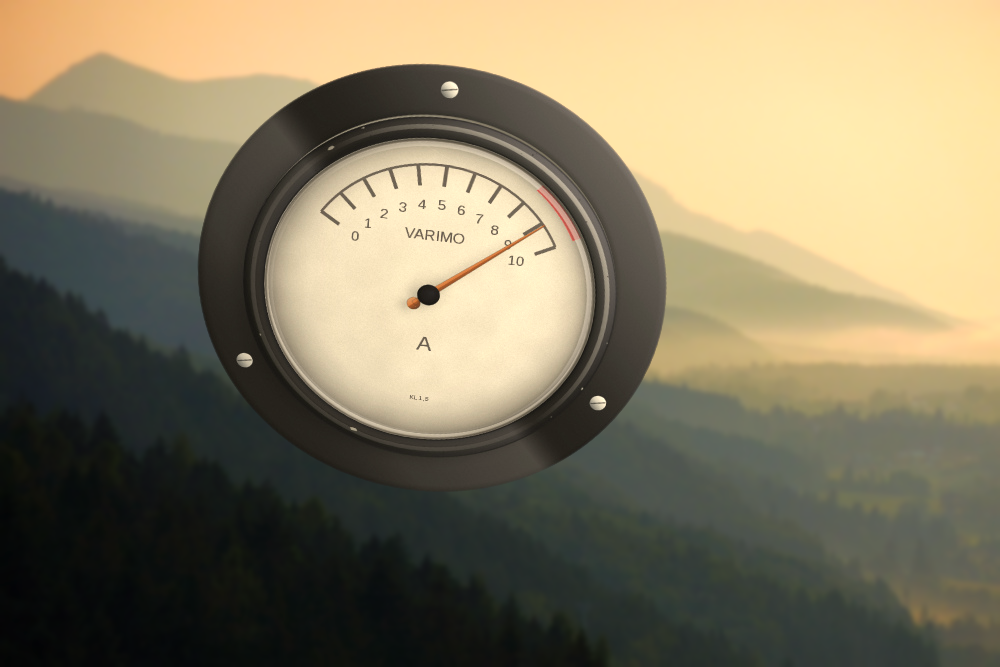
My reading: 9,A
